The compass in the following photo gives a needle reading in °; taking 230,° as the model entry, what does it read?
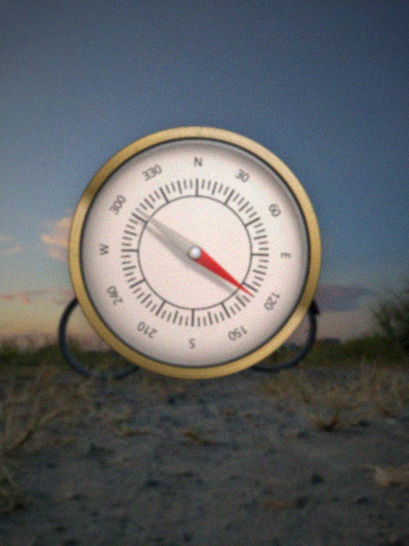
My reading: 125,°
